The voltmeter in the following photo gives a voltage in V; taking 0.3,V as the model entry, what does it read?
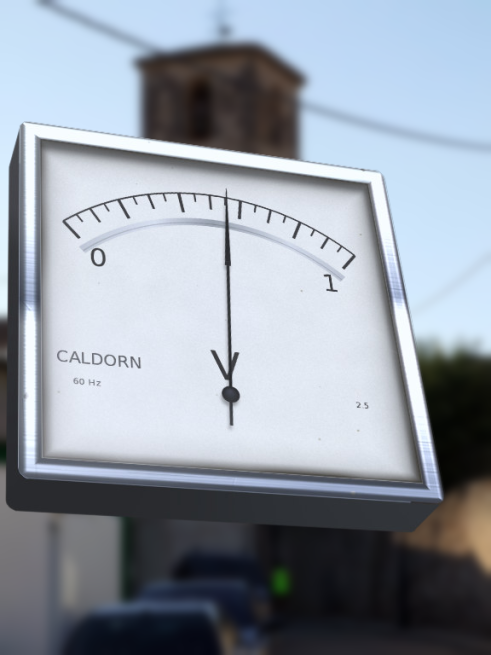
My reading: 0.55,V
